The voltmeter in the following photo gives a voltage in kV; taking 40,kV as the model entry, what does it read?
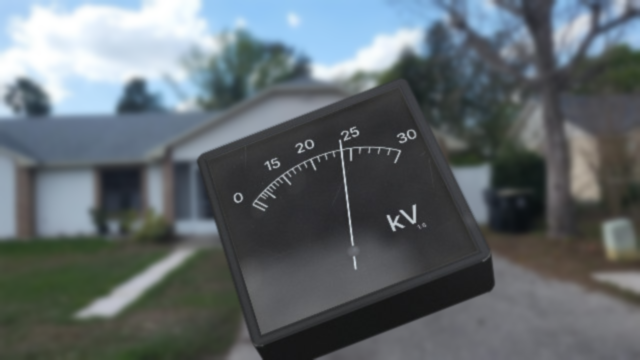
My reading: 24,kV
